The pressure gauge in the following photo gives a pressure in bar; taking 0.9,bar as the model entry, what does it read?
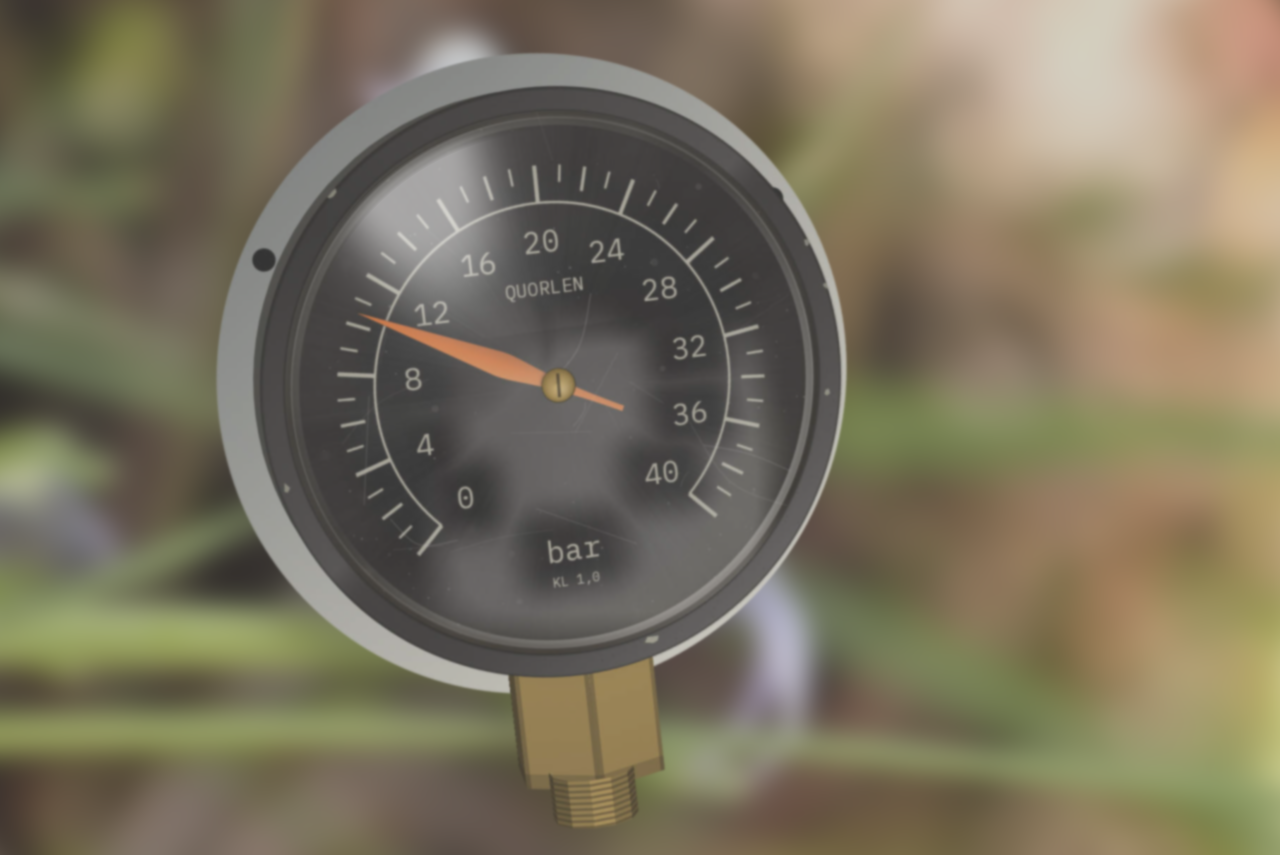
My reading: 10.5,bar
